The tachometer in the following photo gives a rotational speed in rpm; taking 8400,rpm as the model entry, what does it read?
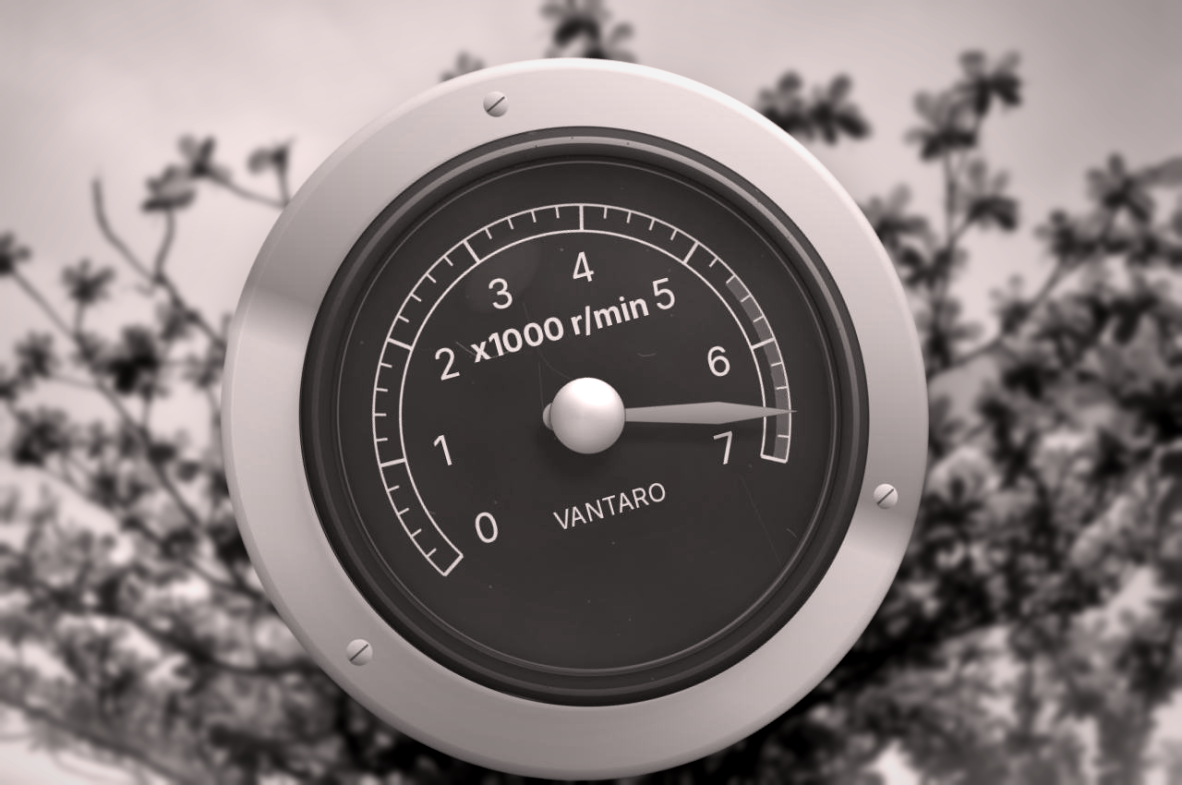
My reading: 6600,rpm
